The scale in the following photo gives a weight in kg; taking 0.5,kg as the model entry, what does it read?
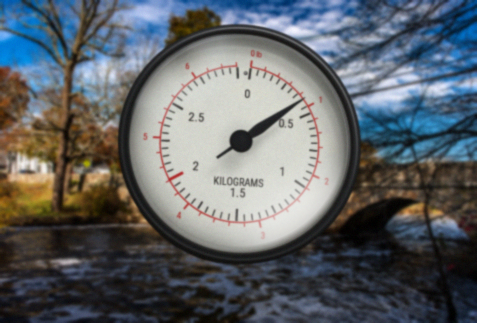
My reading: 0.4,kg
